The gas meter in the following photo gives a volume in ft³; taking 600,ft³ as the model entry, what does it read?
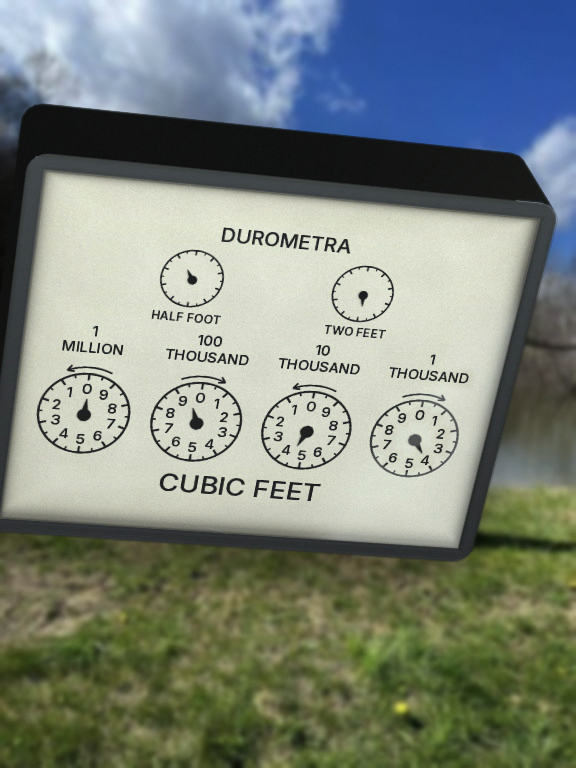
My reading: 994400,ft³
